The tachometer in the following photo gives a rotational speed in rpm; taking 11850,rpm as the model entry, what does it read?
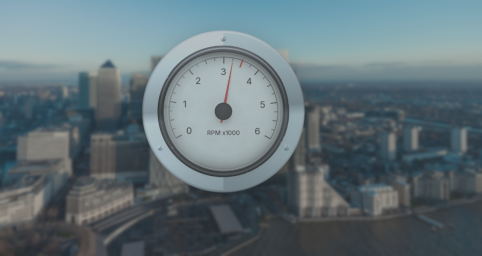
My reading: 3250,rpm
